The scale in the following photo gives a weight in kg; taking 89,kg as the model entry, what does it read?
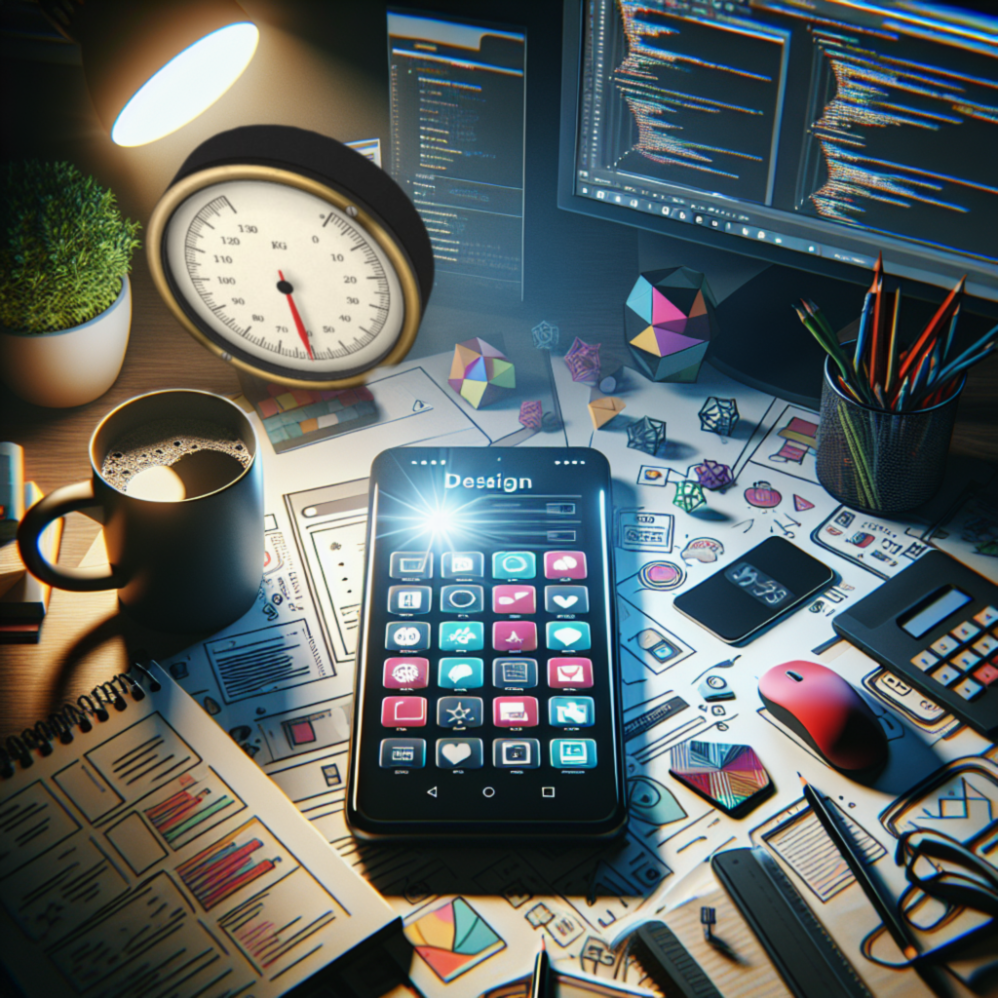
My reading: 60,kg
